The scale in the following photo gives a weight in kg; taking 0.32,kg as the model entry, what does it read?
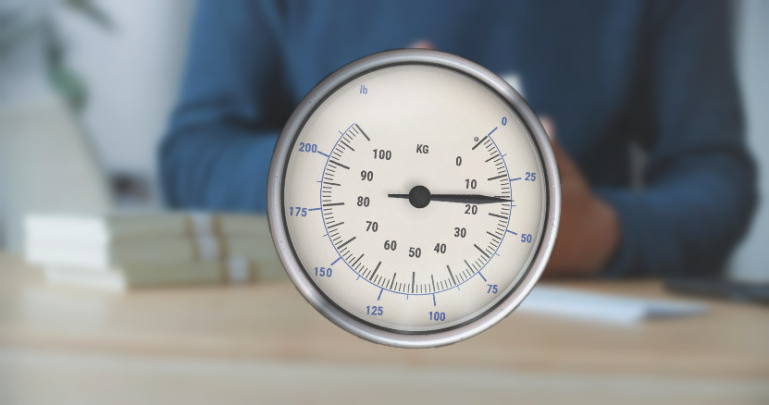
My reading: 16,kg
